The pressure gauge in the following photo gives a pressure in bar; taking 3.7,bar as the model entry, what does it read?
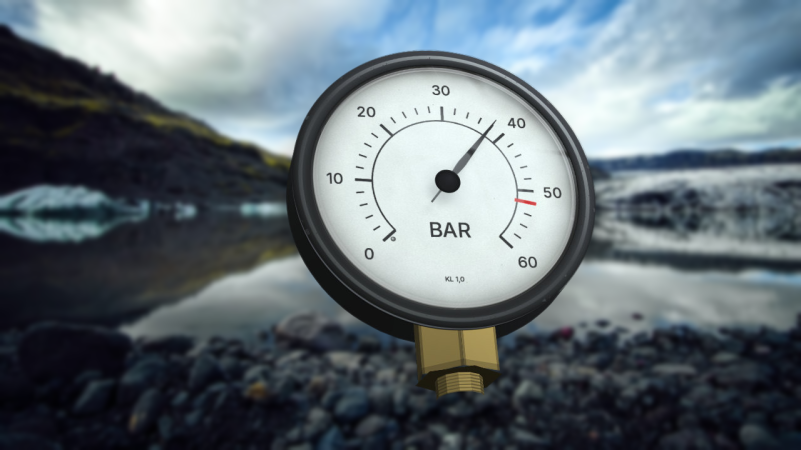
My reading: 38,bar
